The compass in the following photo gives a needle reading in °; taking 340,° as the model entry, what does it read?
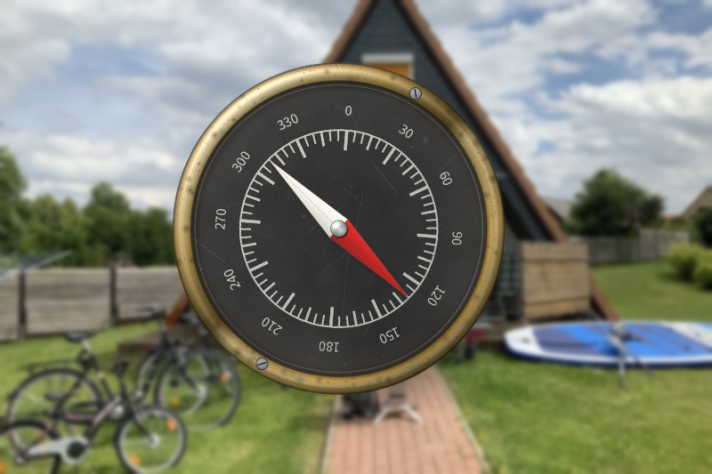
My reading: 130,°
